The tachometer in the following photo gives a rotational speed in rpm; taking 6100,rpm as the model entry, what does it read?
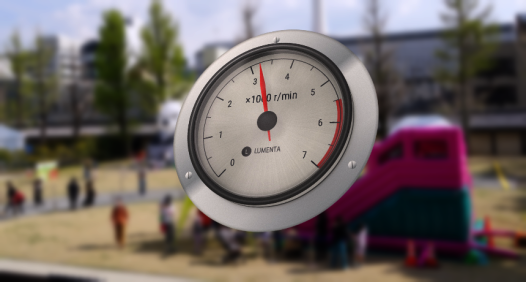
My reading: 3250,rpm
